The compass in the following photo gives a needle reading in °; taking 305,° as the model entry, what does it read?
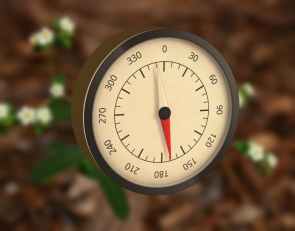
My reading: 170,°
